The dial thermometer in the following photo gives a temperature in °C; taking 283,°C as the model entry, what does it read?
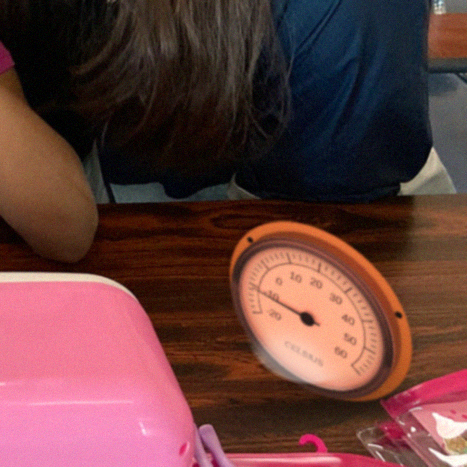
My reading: -10,°C
